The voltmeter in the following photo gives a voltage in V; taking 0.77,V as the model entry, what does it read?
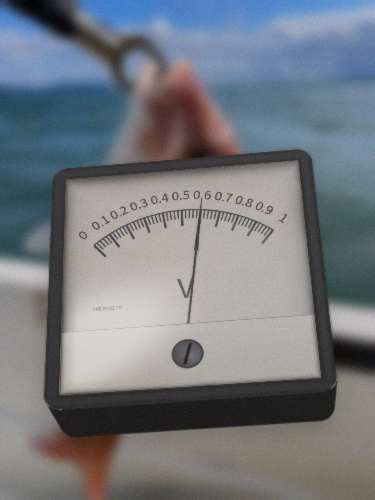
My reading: 0.6,V
